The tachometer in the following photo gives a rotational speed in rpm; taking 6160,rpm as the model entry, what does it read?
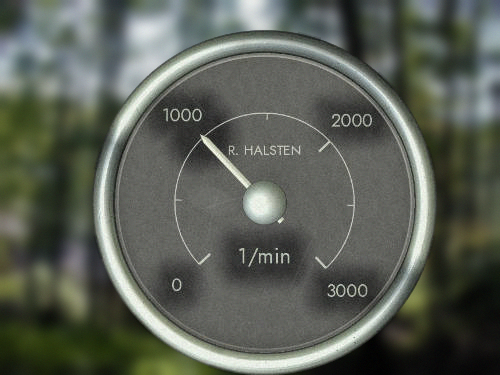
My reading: 1000,rpm
